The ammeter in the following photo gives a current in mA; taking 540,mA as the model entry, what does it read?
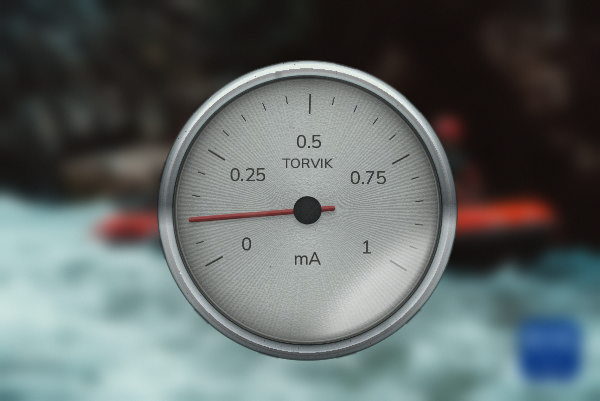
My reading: 0.1,mA
